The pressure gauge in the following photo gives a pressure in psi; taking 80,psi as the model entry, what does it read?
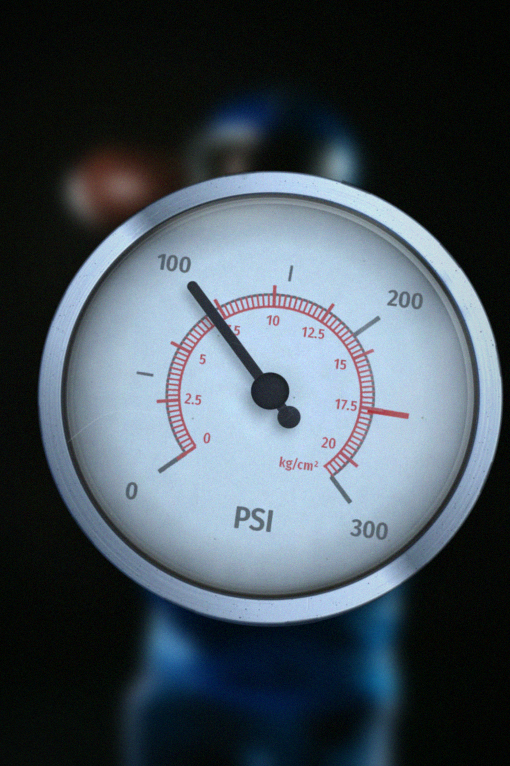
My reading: 100,psi
